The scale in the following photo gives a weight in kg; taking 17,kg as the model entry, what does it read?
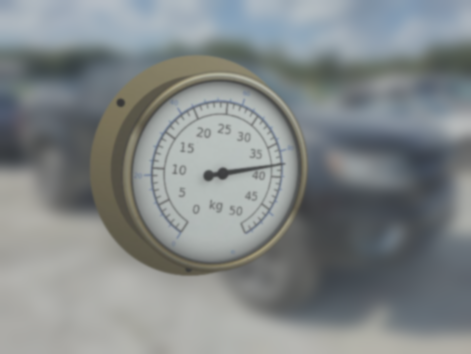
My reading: 38,kg
